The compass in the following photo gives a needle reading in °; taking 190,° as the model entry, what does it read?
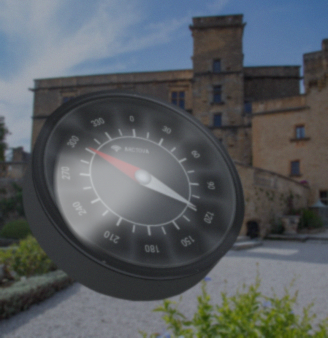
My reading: 300,°
